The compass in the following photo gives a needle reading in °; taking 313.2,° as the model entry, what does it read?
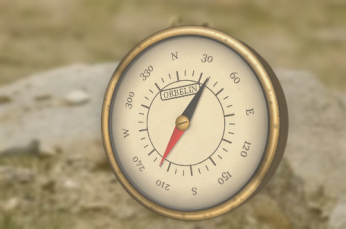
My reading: 220,°
